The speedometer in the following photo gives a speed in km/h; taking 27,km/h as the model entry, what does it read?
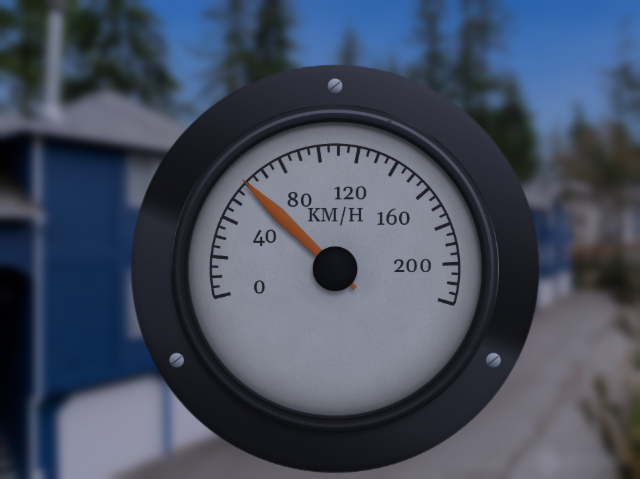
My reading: 60,km/h
